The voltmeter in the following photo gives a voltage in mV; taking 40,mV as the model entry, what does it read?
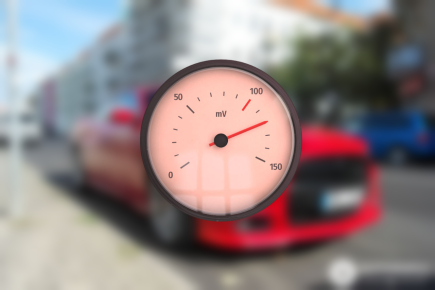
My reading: 120,mV
